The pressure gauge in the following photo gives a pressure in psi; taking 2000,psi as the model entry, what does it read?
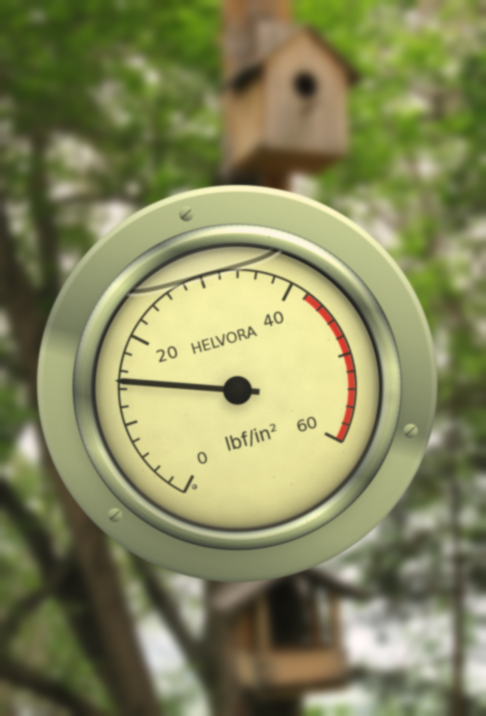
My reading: 15,psi
